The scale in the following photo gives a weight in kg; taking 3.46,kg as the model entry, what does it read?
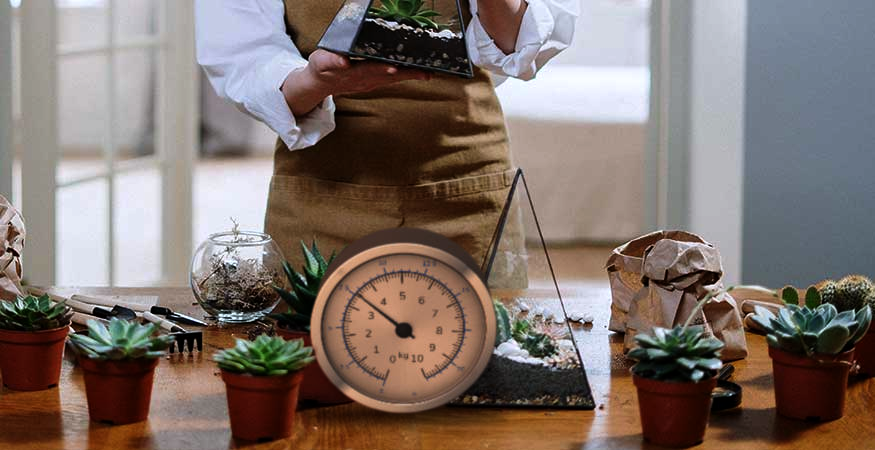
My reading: 3.5,kg
